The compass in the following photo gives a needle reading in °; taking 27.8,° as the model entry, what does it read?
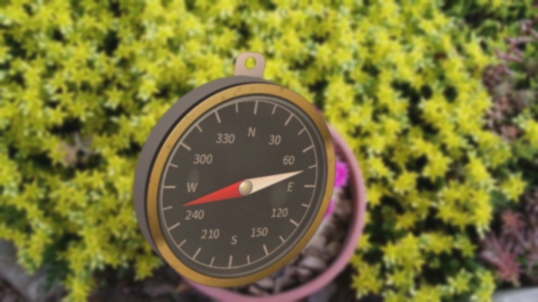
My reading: 255,°
